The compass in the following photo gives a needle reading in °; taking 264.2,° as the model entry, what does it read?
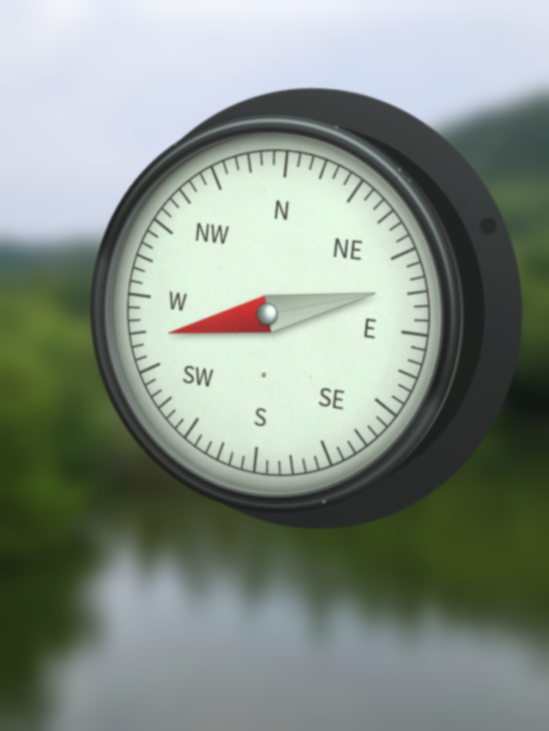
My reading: 252.5,°
